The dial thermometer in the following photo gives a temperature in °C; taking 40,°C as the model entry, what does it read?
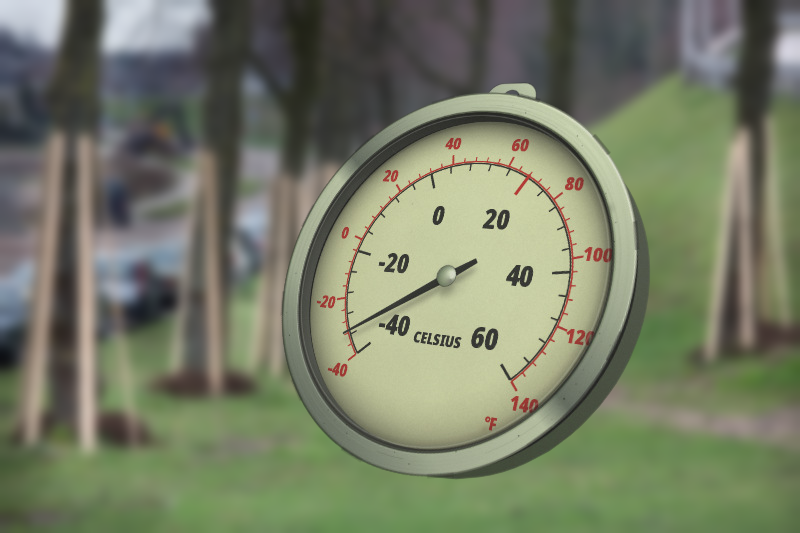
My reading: -36,°C
